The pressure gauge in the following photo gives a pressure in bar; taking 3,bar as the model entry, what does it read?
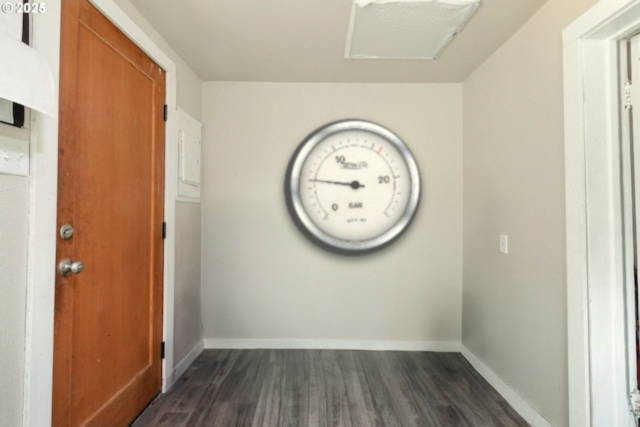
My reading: 5,bar
